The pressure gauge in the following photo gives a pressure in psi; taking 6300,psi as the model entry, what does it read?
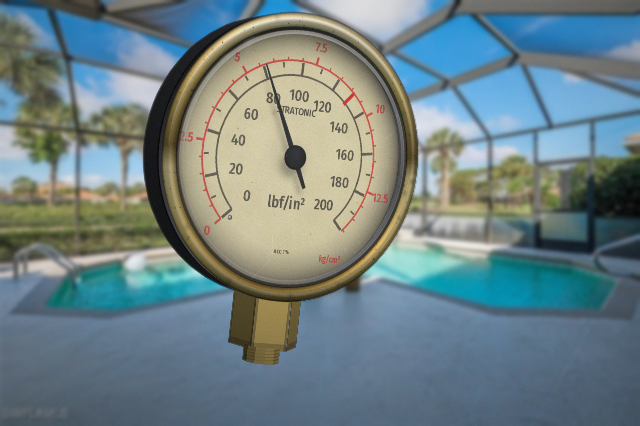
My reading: 80,psi
